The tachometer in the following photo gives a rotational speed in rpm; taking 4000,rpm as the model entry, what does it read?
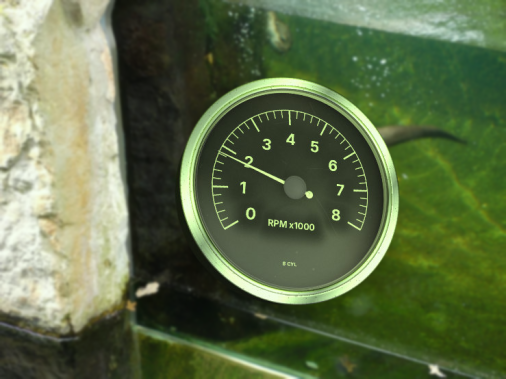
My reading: 1800,rpm
